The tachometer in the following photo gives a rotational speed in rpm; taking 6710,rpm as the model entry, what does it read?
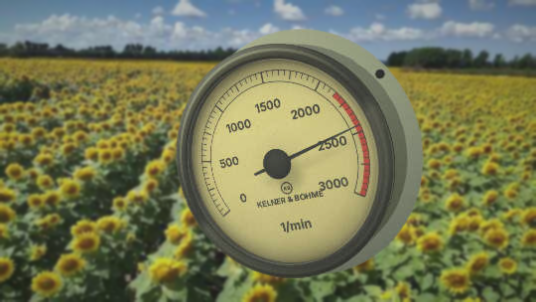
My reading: 2450,rpm
